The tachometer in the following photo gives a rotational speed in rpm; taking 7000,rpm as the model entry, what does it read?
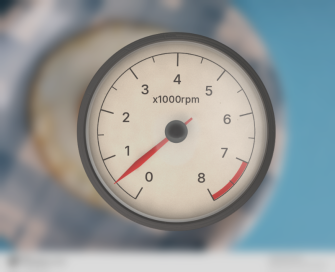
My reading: 500,rpm
